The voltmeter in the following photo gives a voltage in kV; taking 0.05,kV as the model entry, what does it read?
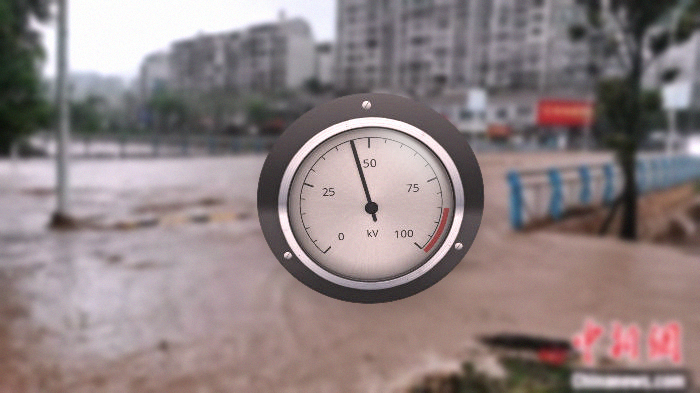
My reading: 45,kV
